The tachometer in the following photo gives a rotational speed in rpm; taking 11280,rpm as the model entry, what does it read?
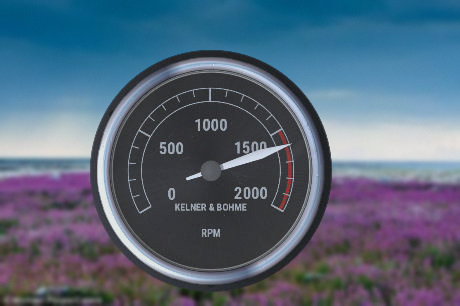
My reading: 1600,rpm
